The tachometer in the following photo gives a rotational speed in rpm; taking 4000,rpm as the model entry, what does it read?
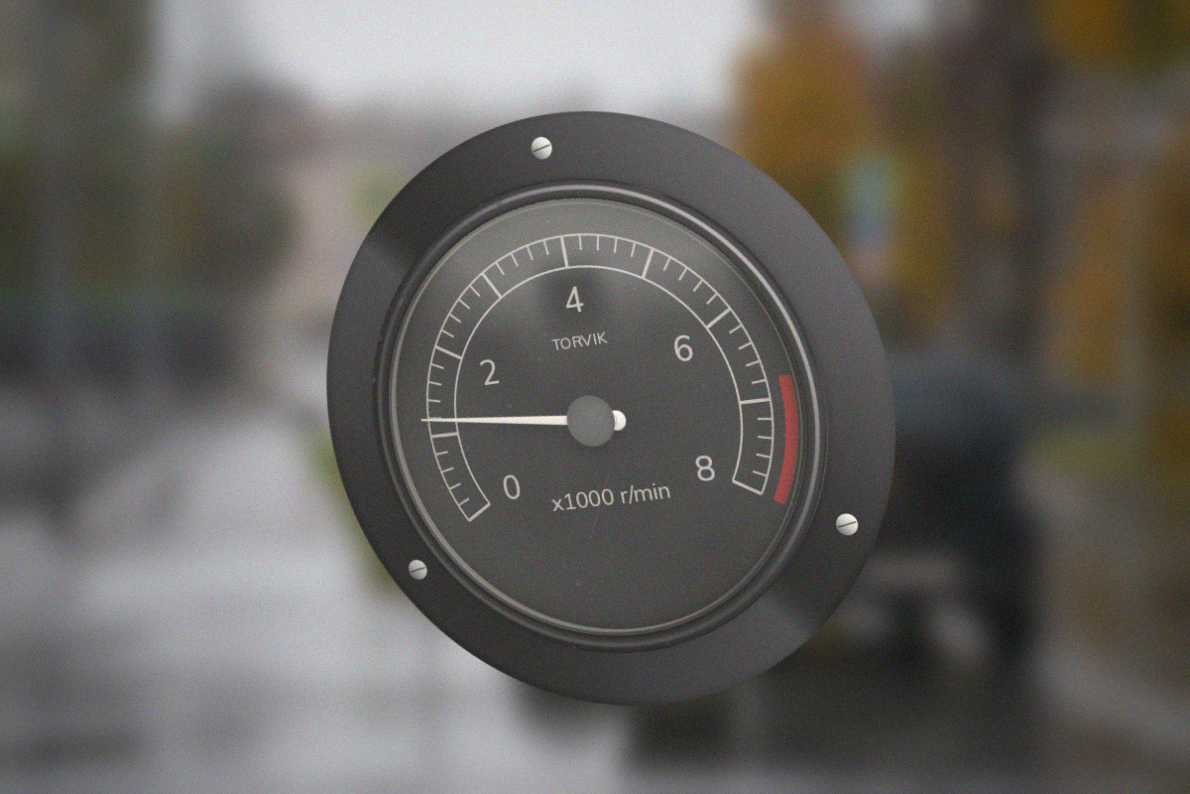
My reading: 1200,rpm
